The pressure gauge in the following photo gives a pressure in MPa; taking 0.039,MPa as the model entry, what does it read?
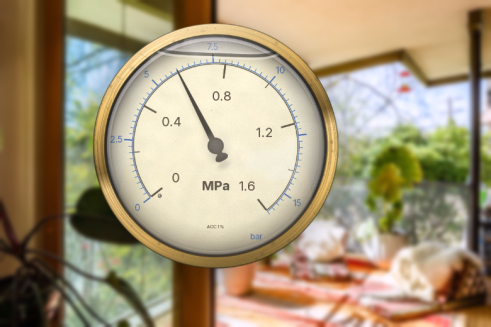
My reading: 0.6,MPa
